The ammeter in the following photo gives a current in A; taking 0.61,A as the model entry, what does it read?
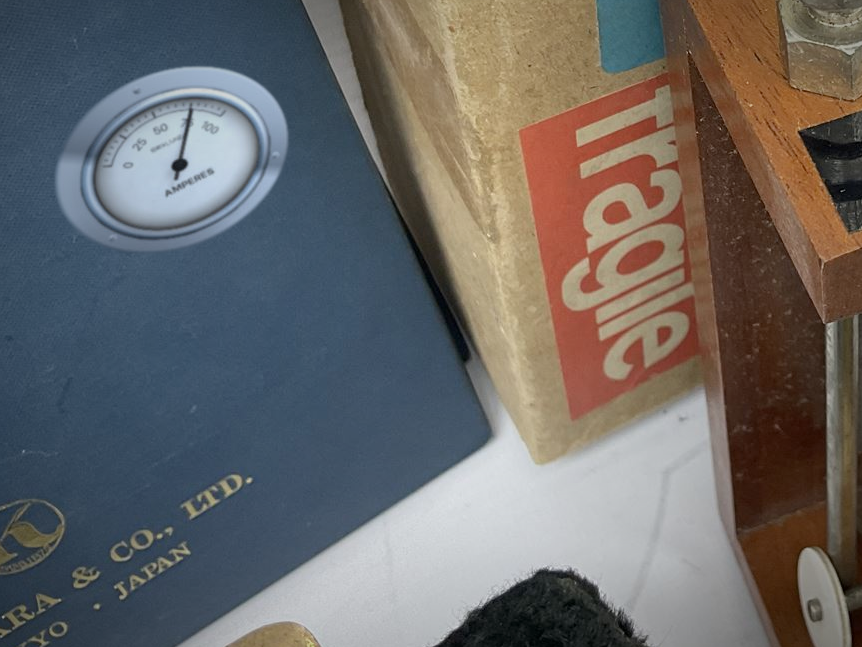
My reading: 75,A
